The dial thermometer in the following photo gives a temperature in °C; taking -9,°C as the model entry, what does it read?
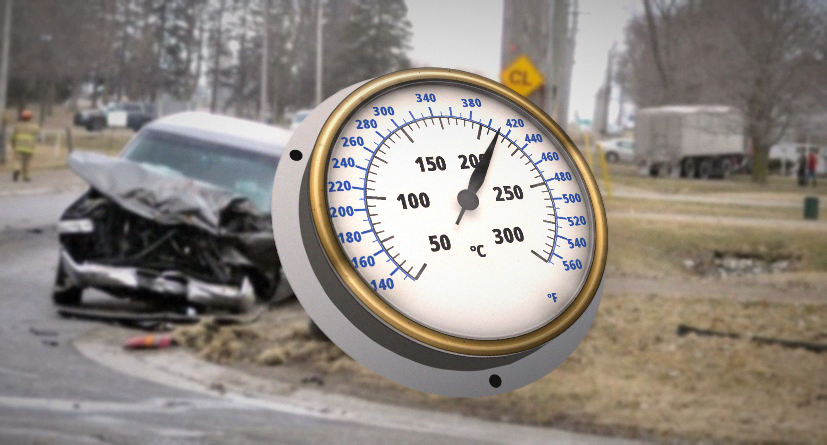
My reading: 210,°C
